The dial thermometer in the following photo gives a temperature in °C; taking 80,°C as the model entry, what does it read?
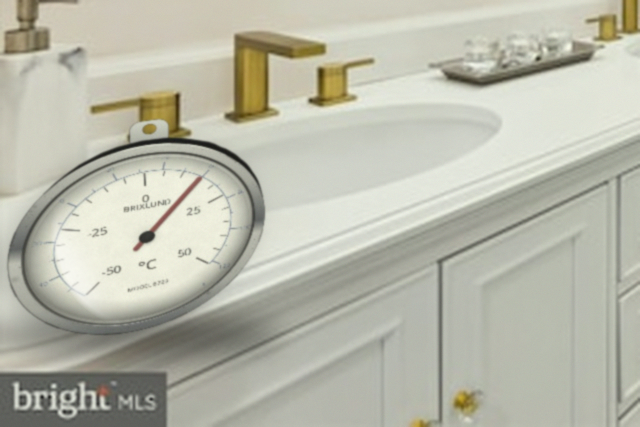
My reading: 15,°C
